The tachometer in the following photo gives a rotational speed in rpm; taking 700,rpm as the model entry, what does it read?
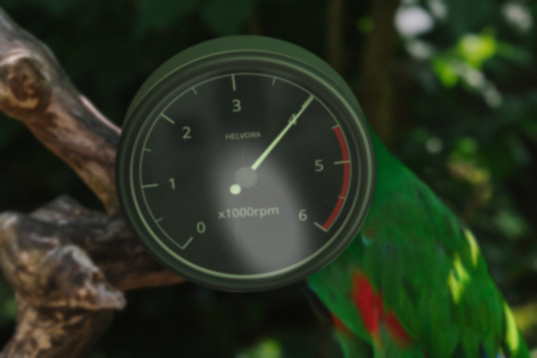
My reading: 4000,rpm
